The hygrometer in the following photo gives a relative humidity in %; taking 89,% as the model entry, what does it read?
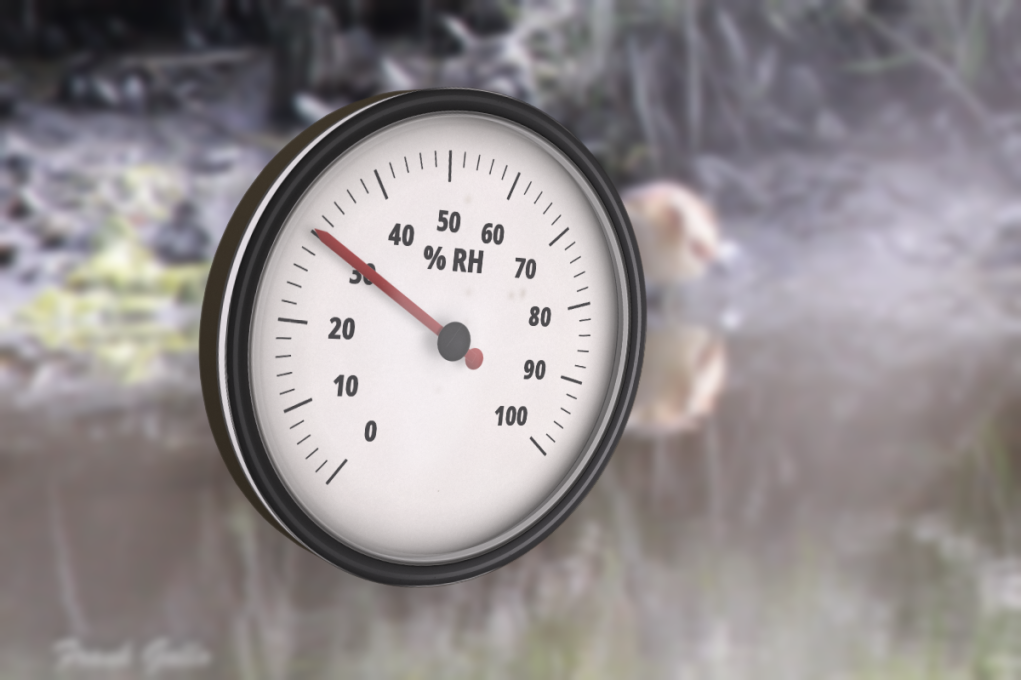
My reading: 30,%
